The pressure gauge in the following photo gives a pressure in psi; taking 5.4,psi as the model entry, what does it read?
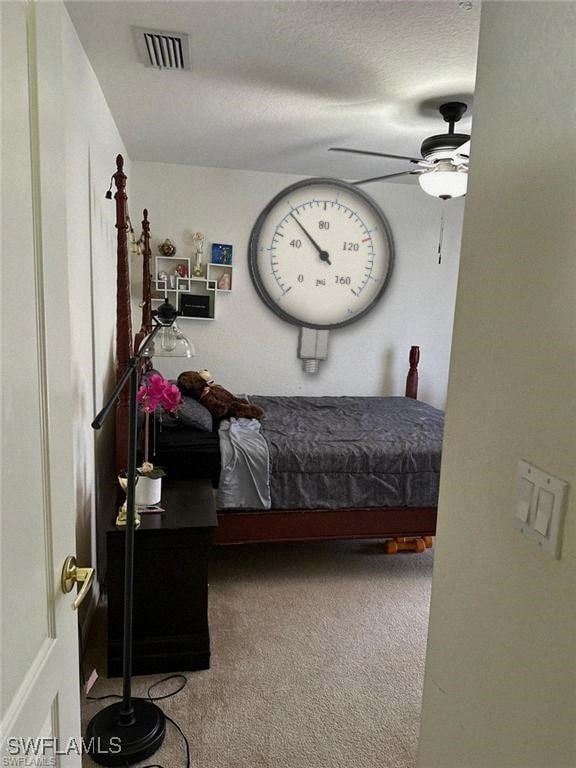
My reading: 55,psi
